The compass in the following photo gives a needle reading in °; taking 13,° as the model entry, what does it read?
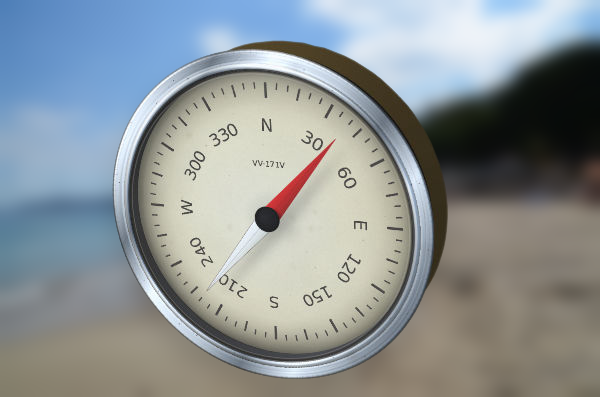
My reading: 40,°
